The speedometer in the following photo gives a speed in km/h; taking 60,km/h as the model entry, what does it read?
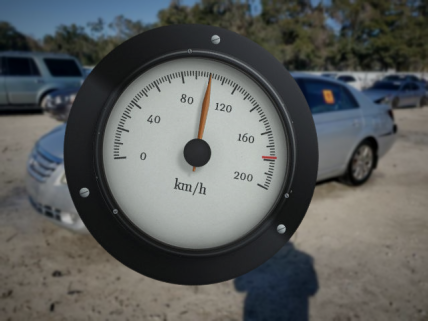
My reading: 100,km/h
